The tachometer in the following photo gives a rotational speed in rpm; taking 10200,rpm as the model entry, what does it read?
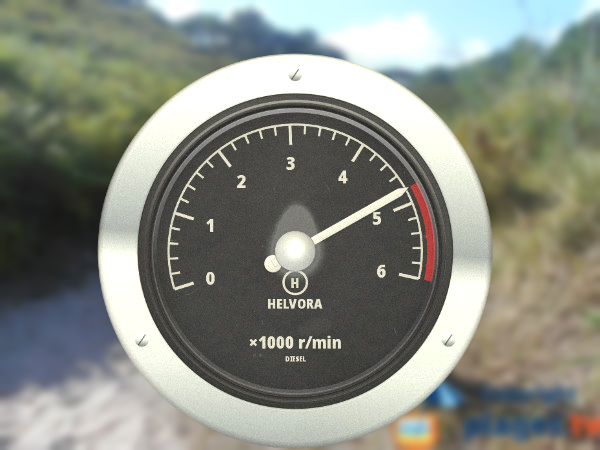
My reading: 4800,rpm
